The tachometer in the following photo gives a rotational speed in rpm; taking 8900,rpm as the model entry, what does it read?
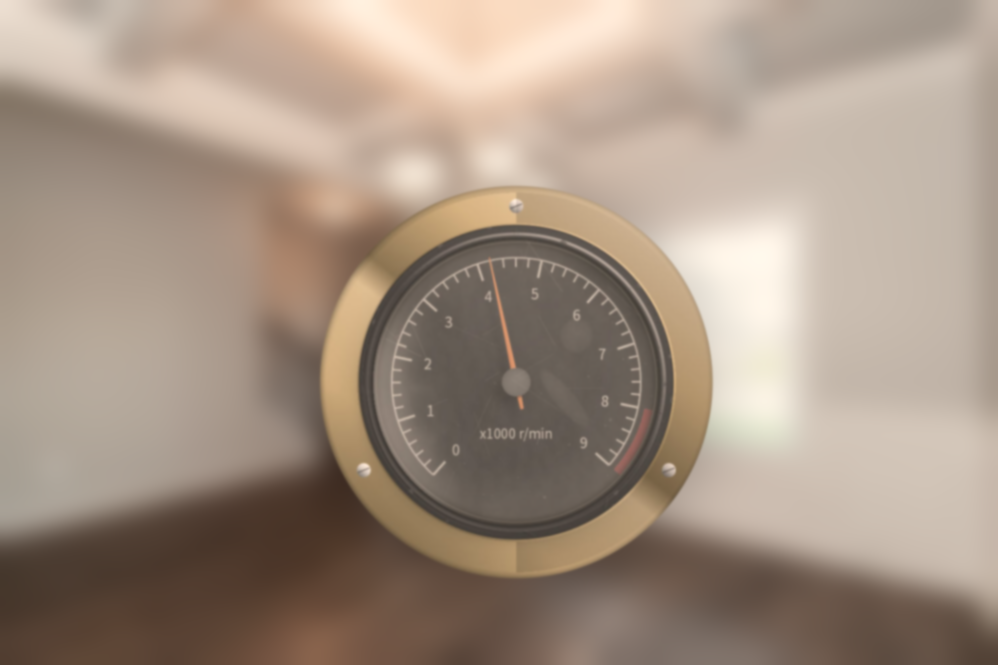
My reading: 4200,rpm
